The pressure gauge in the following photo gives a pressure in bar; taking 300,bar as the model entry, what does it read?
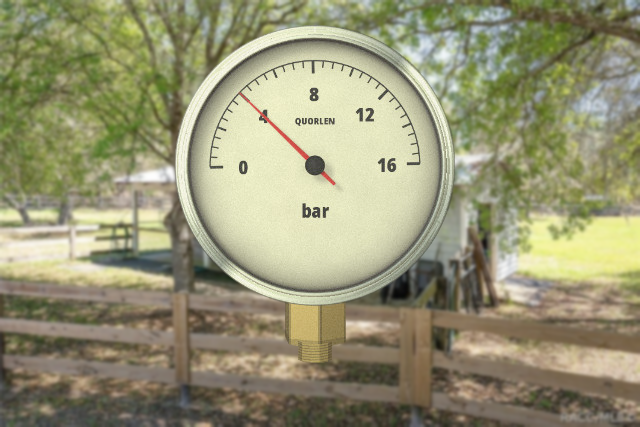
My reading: 4,bar
